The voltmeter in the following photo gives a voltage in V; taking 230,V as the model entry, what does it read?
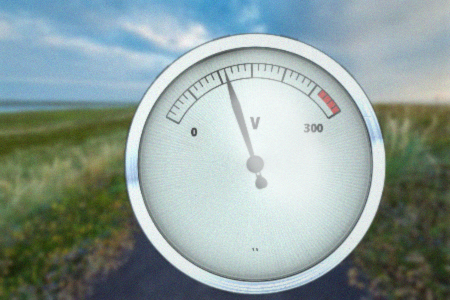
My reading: 110,V
